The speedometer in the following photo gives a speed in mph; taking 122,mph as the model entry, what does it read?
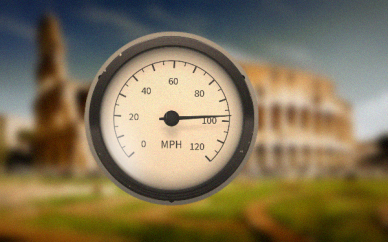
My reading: 97.5,mph
